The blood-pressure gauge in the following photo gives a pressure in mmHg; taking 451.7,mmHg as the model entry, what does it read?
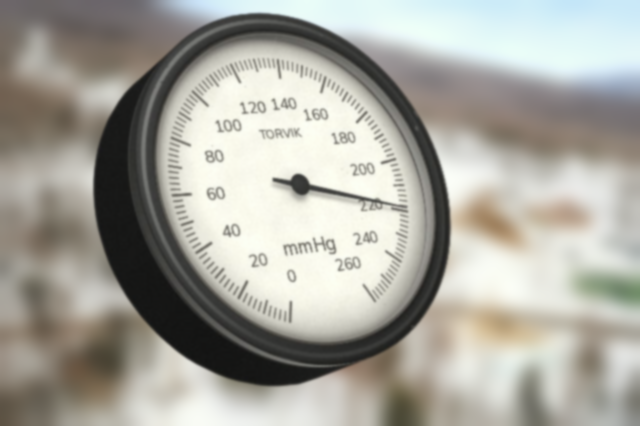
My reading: 220,mmHg
